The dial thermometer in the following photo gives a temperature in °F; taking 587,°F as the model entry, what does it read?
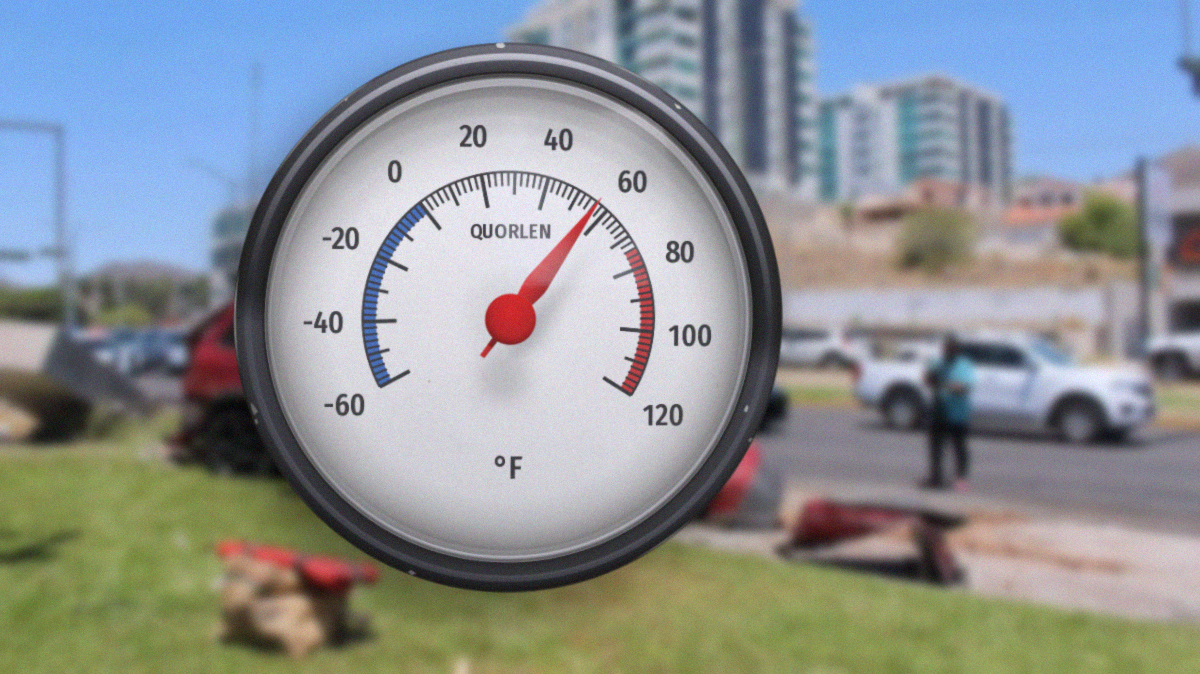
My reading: 56,°F
